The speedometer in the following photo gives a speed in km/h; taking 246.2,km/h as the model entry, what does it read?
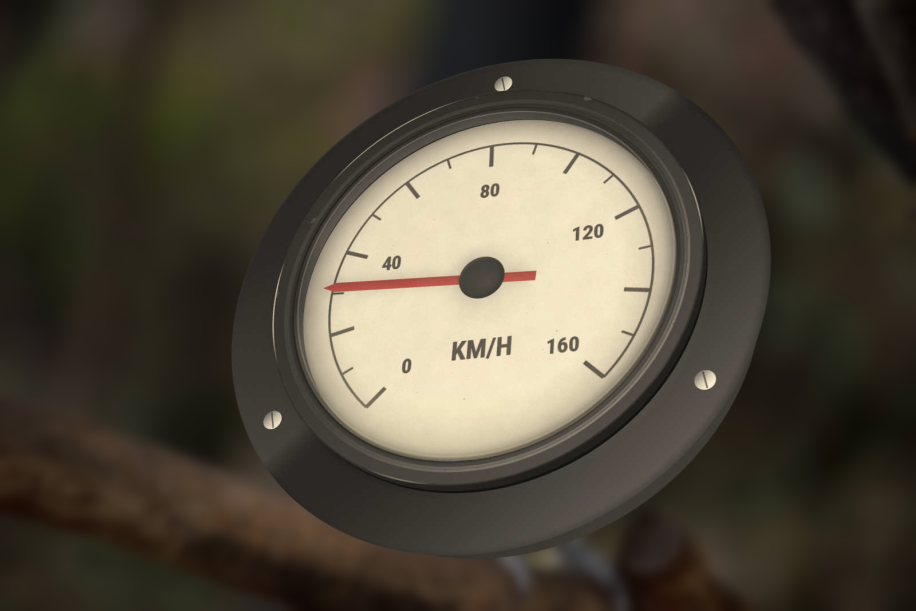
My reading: 30,km/h
